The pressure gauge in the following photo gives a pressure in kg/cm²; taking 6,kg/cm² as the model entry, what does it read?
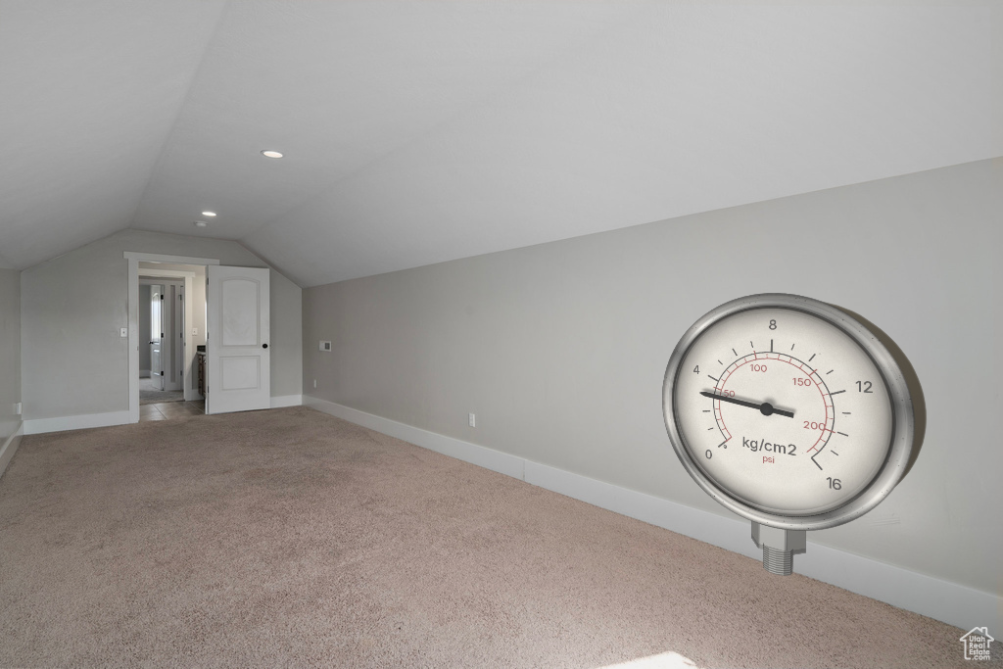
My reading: 3,kg/cm²
